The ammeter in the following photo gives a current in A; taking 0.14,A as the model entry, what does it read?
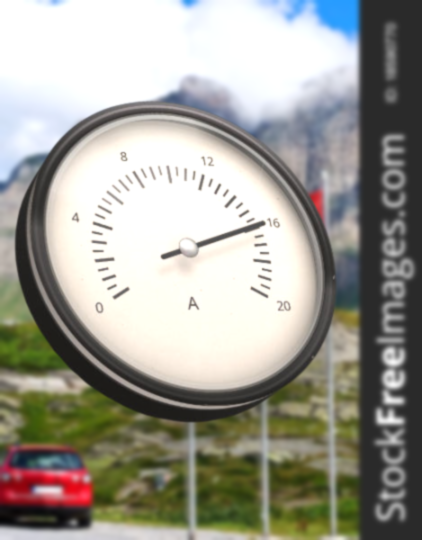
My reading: 16,A
